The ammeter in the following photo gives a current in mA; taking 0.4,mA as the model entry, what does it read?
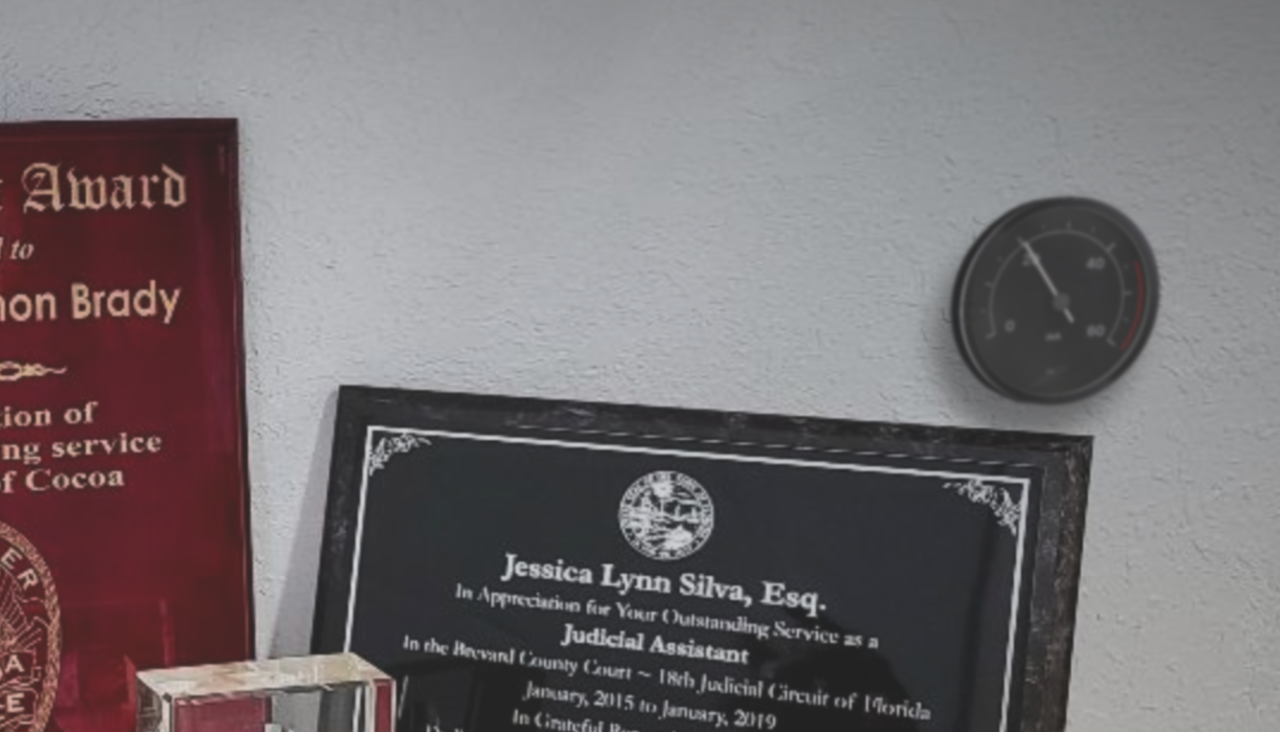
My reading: 20,mA
